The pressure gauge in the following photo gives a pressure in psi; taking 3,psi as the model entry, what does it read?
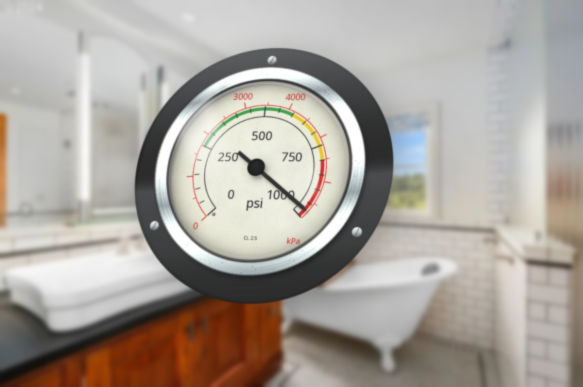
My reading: 975,psi
